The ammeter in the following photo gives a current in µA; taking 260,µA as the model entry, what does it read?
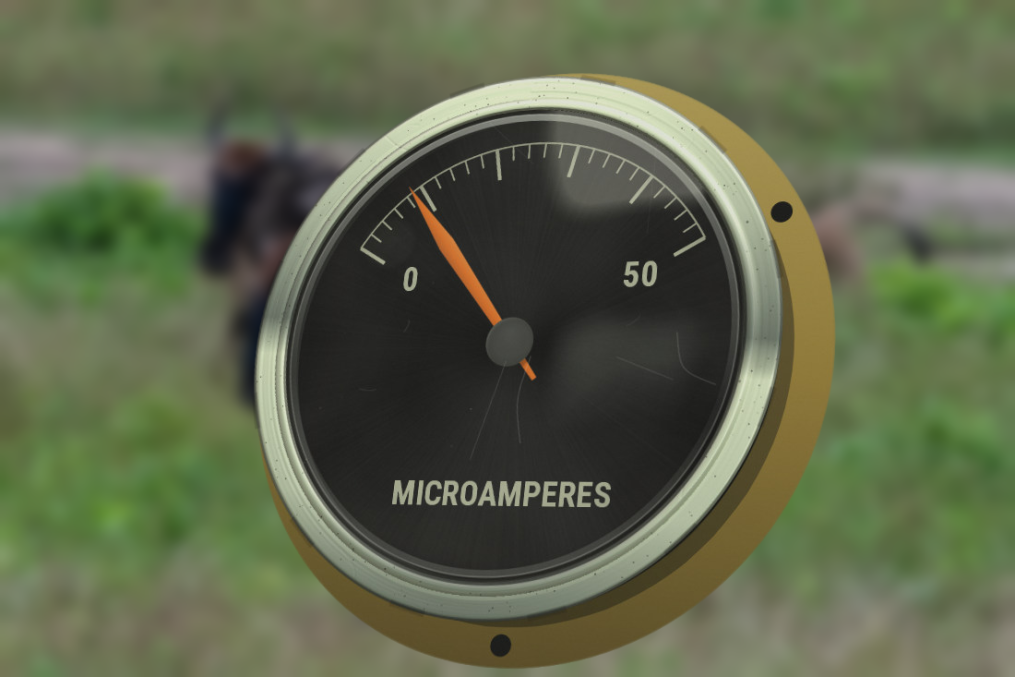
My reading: 9,µA
